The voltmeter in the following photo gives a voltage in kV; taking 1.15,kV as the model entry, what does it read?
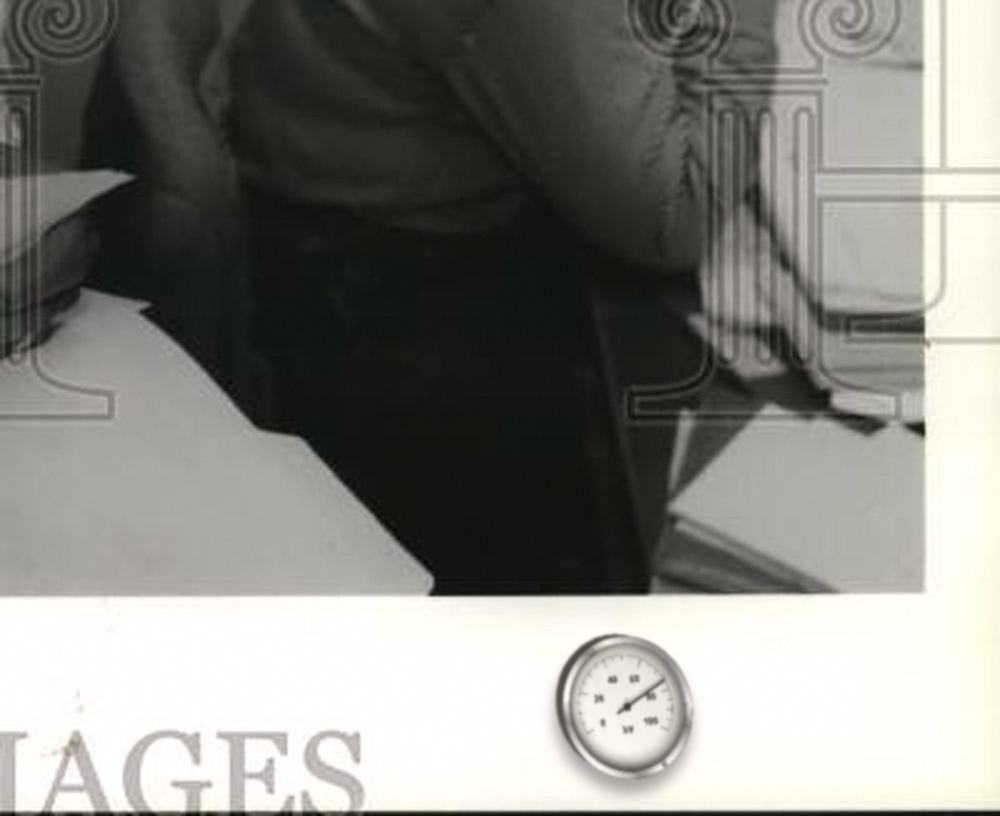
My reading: 75,kV
